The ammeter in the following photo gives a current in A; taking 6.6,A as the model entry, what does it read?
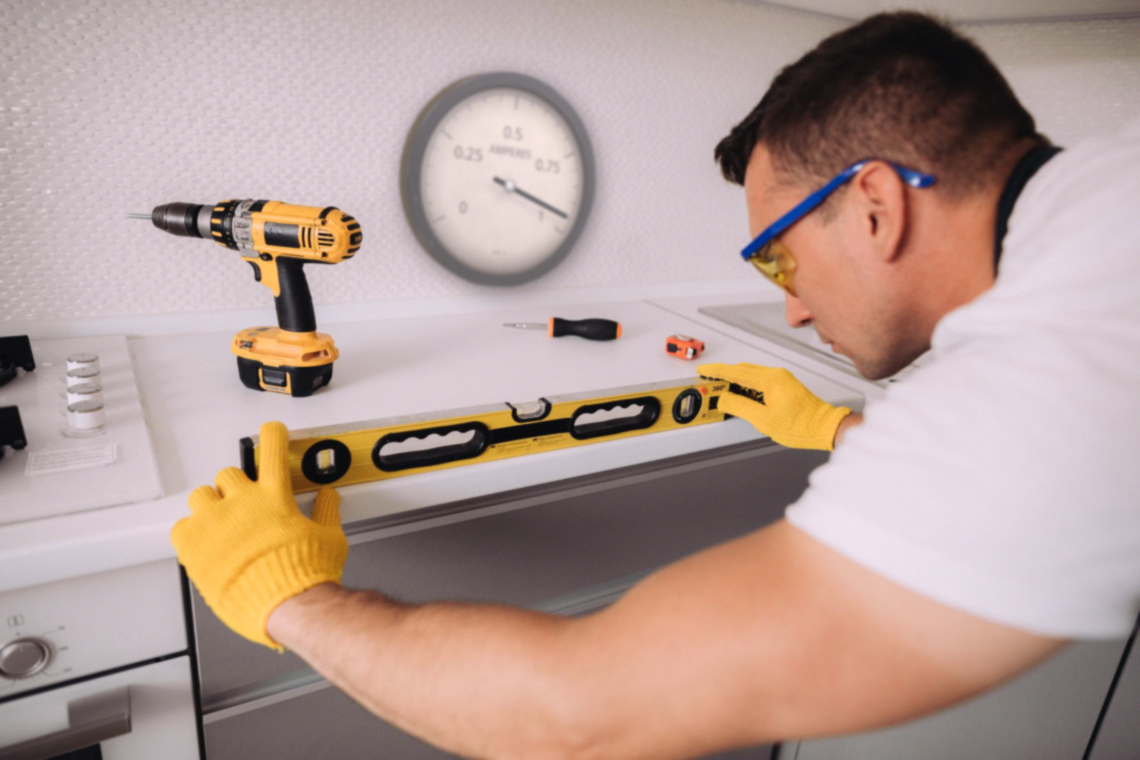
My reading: 0.95,A
